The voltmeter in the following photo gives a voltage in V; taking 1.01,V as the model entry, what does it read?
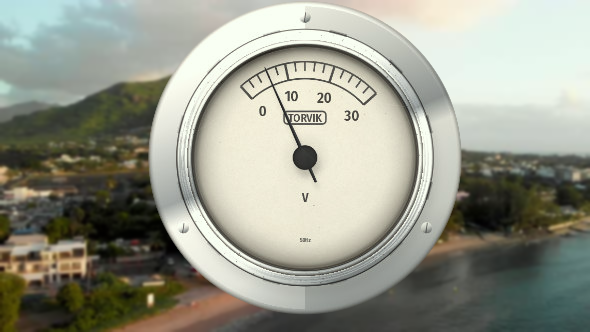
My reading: 6,V
